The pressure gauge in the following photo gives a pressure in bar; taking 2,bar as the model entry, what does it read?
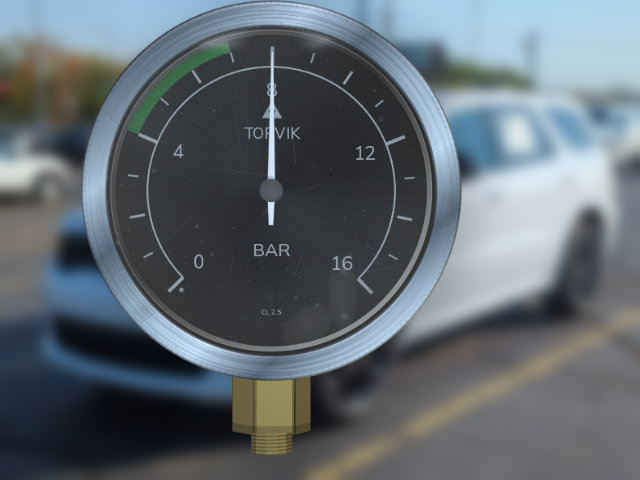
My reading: 8,bar
